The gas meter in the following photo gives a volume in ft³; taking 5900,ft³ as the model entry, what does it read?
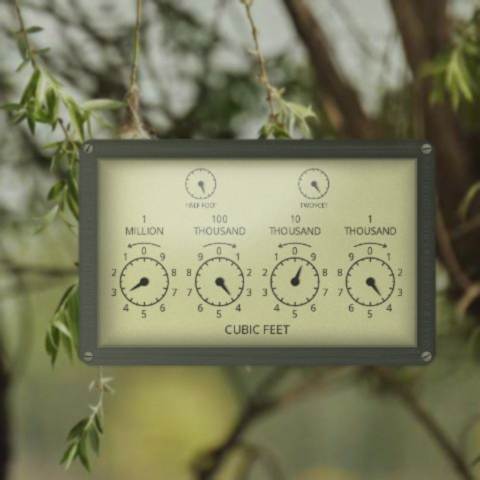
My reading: 339400,ft³
